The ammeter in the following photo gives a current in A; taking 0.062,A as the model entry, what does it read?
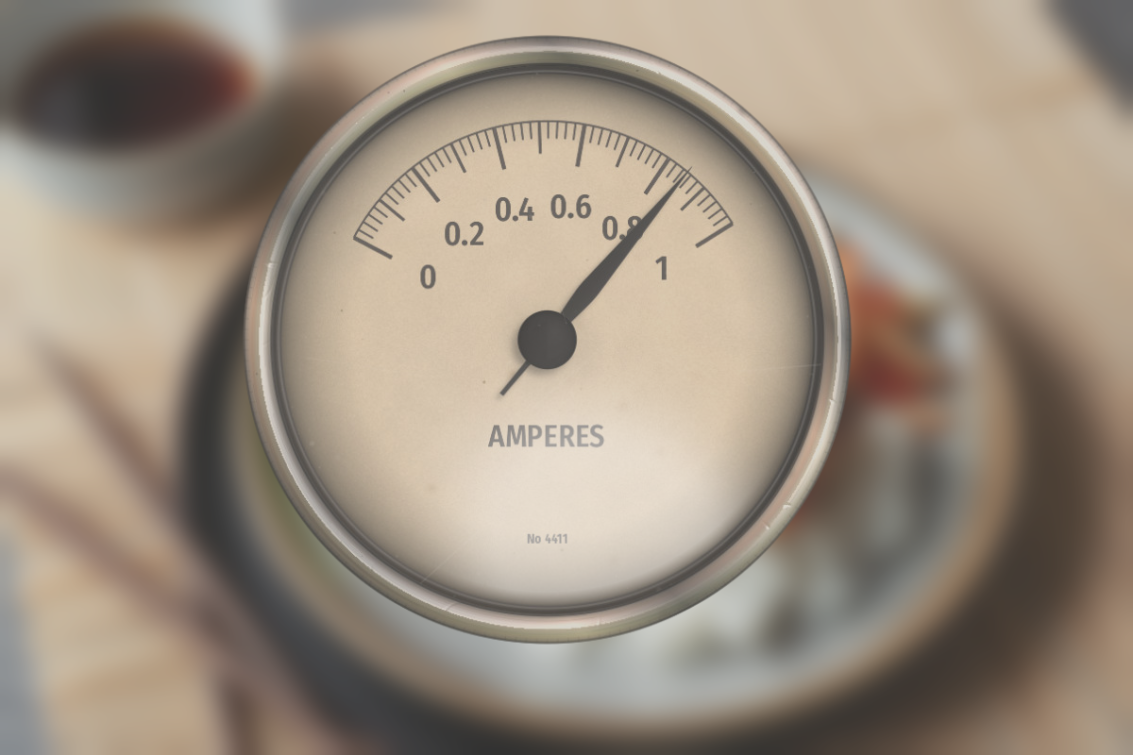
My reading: 0.85,A
